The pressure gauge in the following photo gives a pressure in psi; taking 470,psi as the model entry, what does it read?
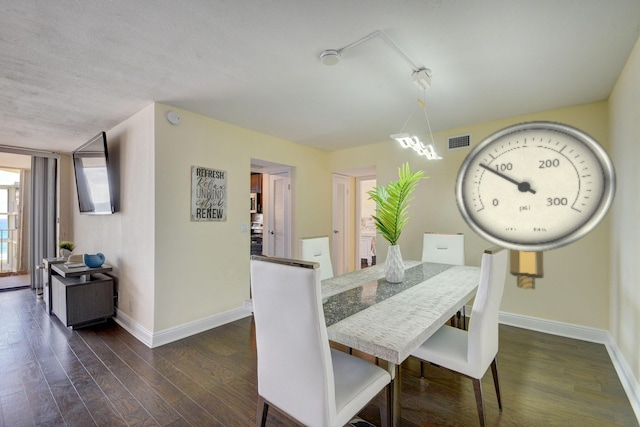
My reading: 80,psi
